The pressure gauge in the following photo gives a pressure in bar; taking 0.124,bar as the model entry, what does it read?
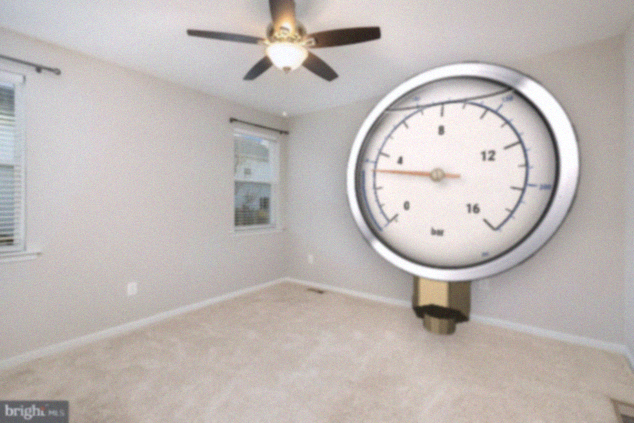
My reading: 3,bar
